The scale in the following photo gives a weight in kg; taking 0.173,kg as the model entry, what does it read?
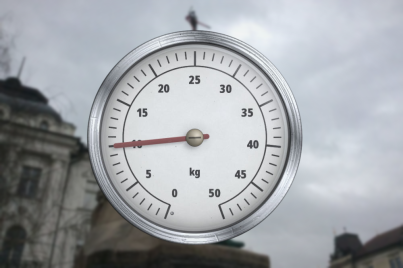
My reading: 10,kg
